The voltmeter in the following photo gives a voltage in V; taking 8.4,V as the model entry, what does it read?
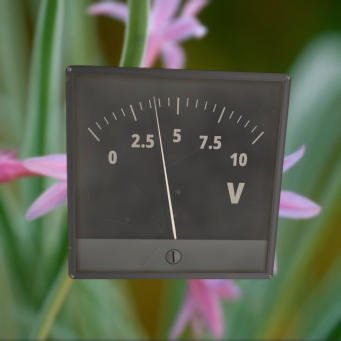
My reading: 3.75,V
